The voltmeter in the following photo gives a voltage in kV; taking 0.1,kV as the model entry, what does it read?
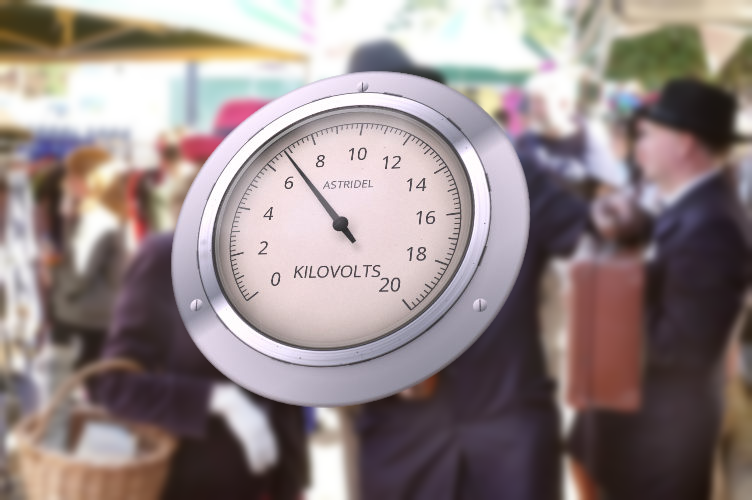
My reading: 6.8,kV
